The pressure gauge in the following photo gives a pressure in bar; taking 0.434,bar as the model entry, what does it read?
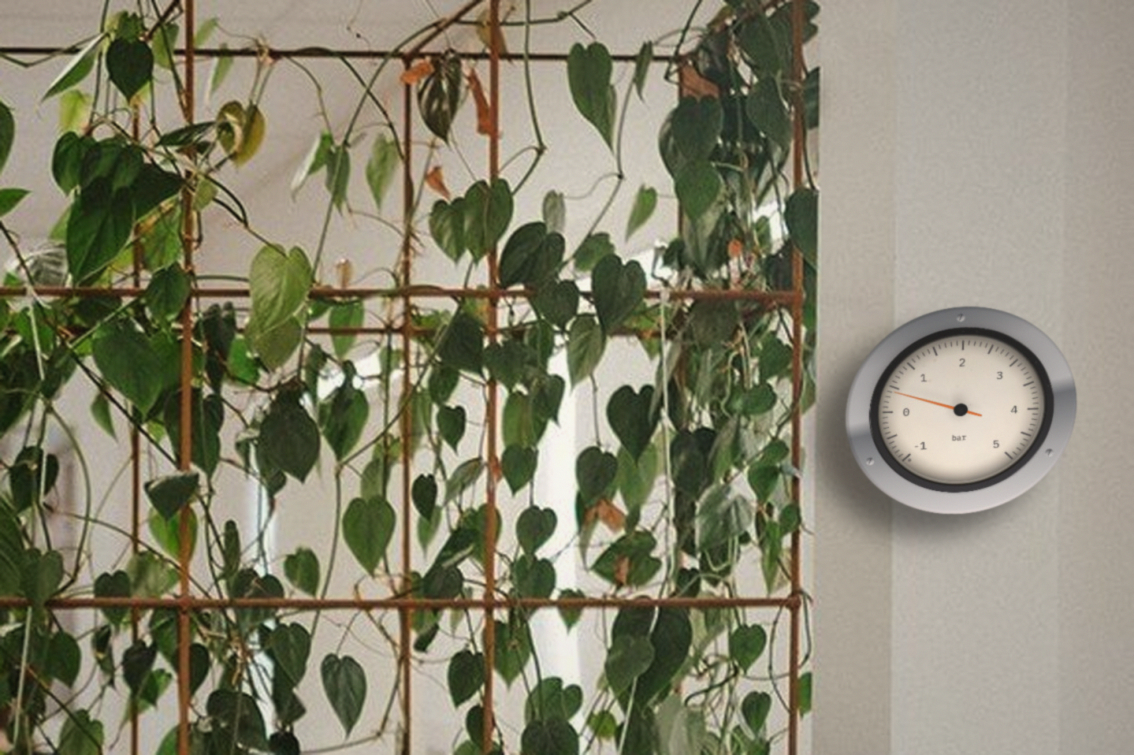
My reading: 0.4,bar
